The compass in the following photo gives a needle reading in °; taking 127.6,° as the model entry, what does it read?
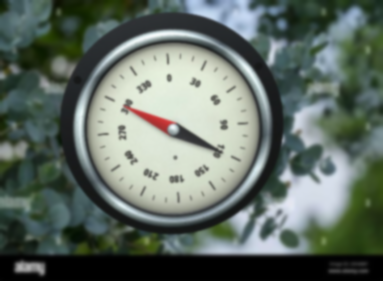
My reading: 300,°
